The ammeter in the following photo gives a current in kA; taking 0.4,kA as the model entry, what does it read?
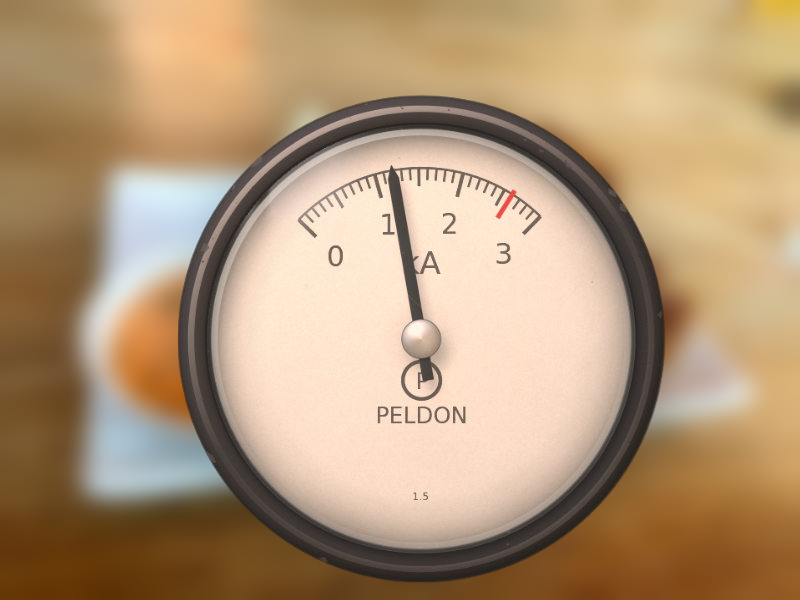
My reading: 1.2,kA
